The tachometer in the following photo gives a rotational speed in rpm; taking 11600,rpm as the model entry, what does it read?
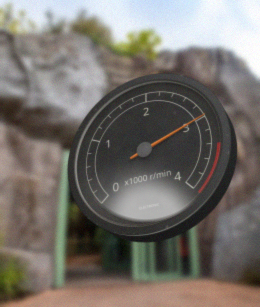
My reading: 3000,rpm
